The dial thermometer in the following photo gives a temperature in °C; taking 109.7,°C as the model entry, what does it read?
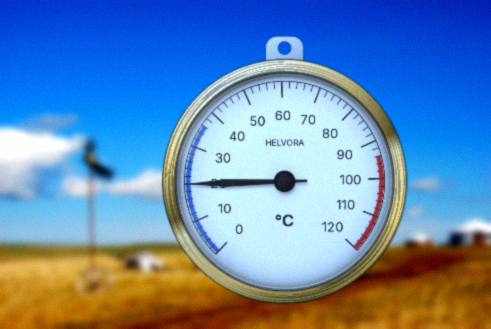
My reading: 20,°C
